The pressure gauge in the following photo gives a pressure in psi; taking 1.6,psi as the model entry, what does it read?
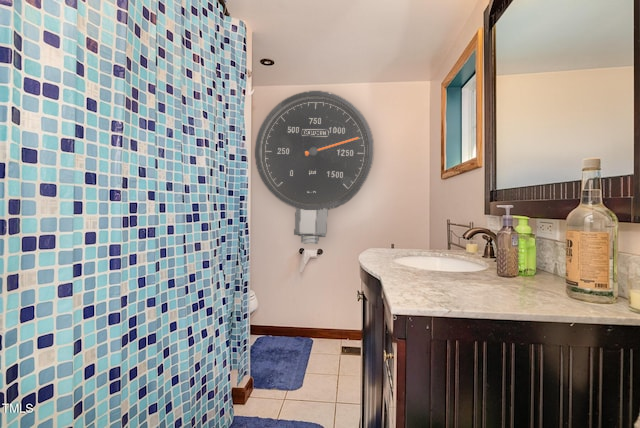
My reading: 1150,psi
